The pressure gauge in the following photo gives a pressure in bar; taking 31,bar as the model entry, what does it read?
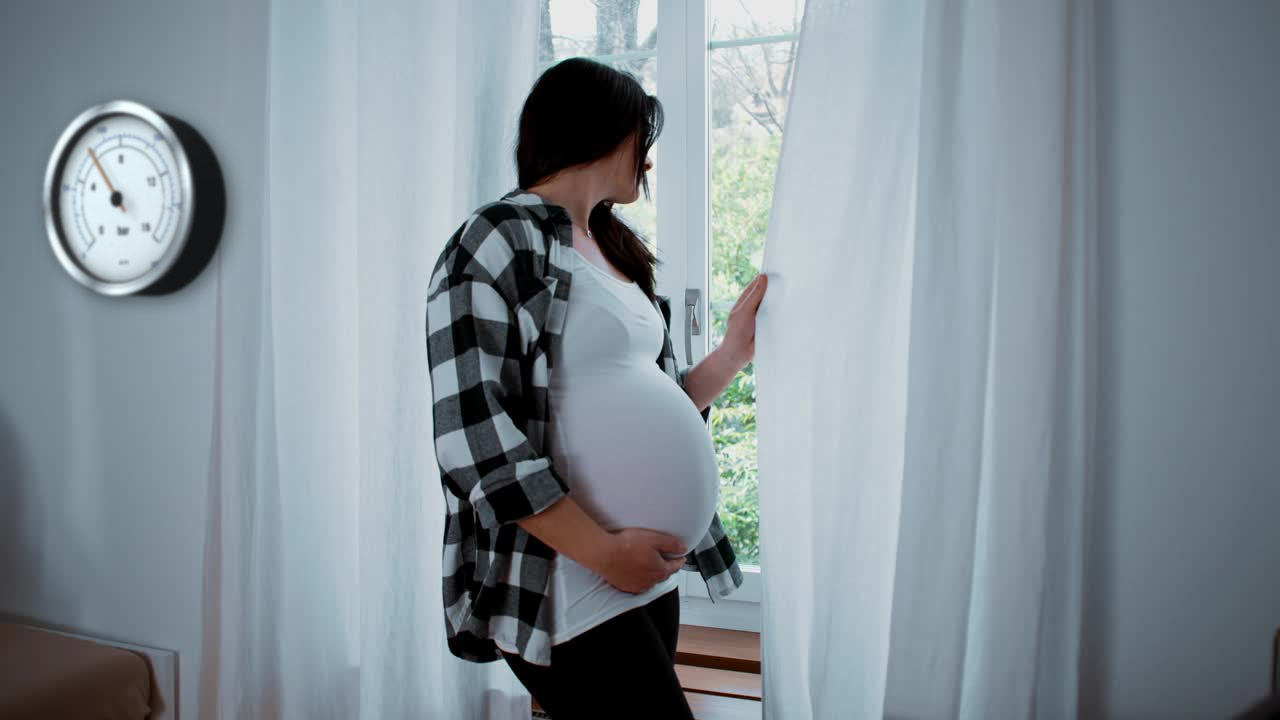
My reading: 6,bar
